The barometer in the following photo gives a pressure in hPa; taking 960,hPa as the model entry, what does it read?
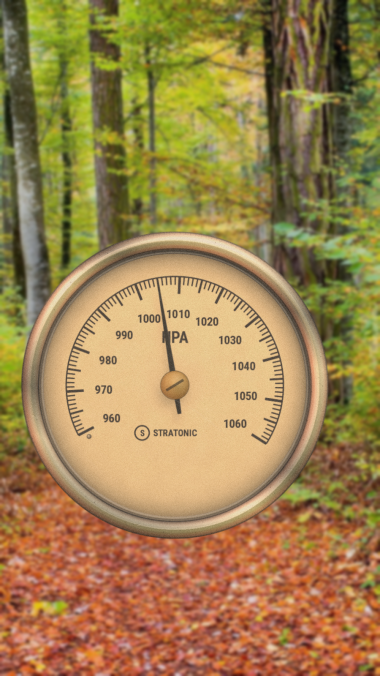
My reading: 1005,hPa
